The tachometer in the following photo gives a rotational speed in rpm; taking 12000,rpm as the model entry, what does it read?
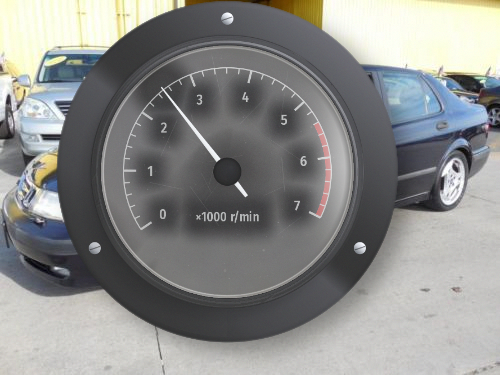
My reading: 2500,rpm
